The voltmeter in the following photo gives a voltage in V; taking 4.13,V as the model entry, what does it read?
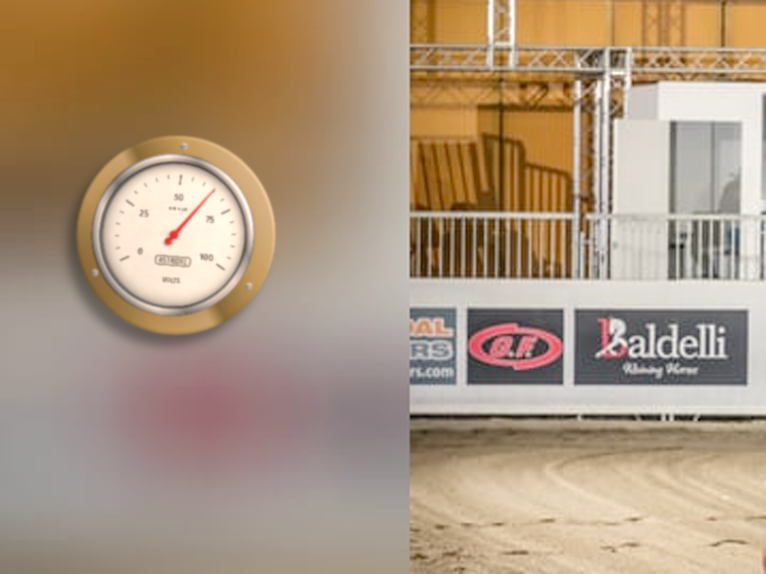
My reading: 65,V
